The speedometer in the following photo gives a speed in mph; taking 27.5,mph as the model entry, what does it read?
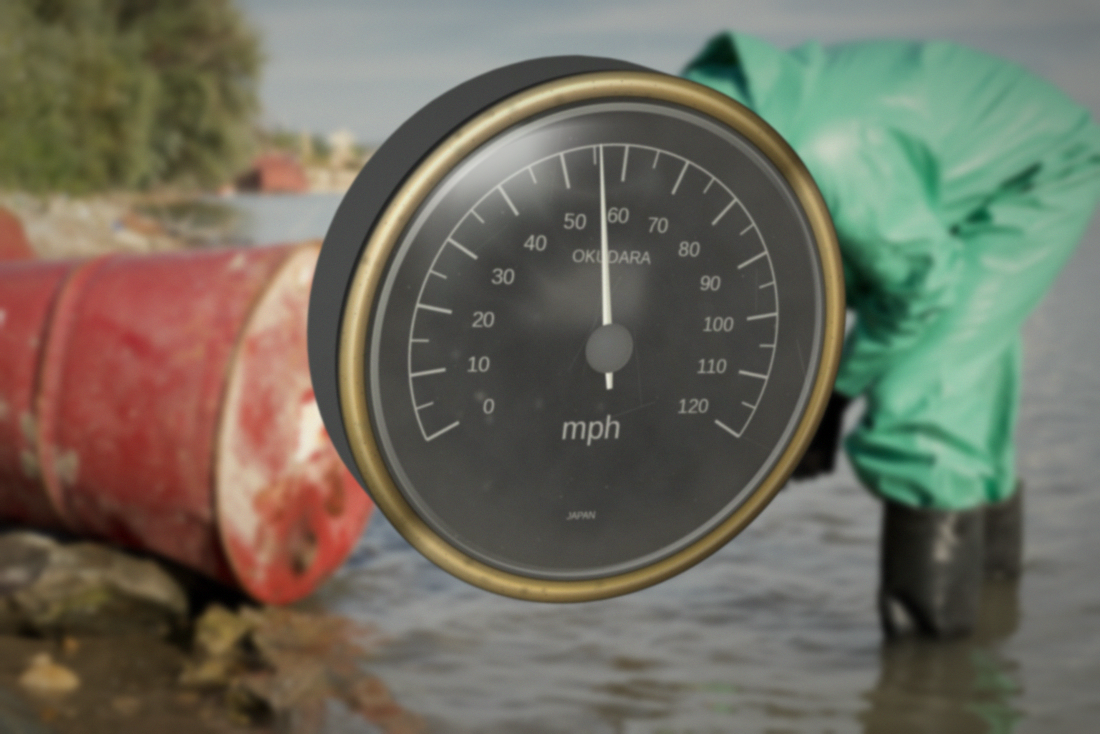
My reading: 55,mph
